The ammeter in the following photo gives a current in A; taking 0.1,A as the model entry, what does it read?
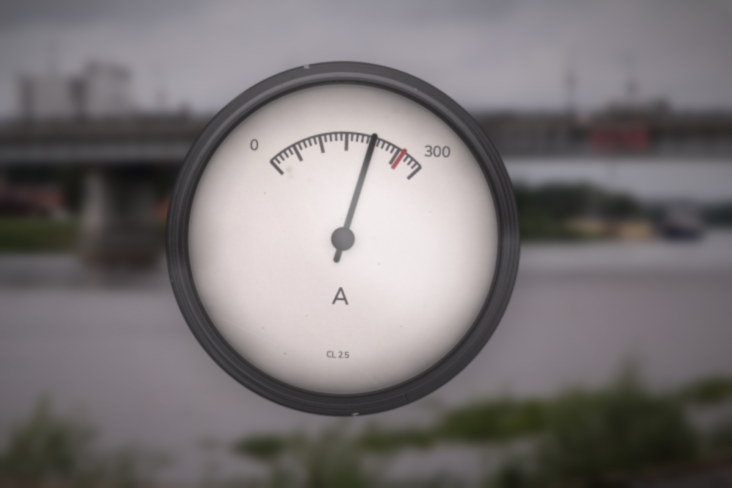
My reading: 200,A
